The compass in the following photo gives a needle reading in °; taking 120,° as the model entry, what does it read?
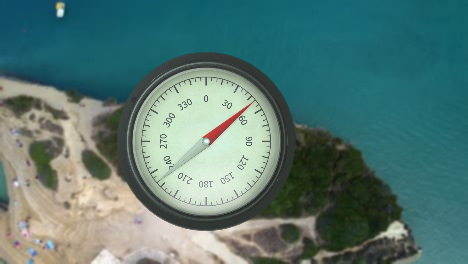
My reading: 50,°
